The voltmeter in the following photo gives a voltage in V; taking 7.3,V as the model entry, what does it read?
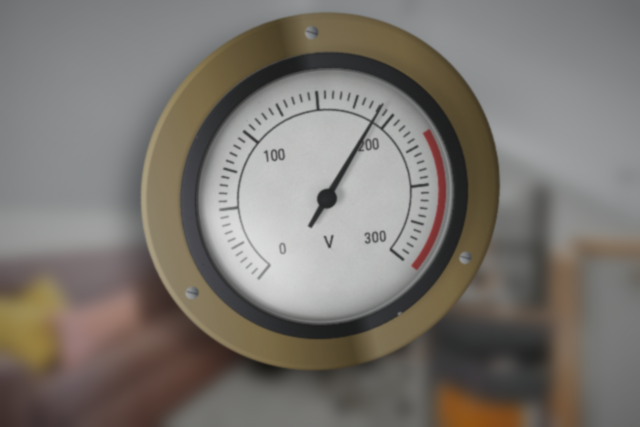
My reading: 190,V
